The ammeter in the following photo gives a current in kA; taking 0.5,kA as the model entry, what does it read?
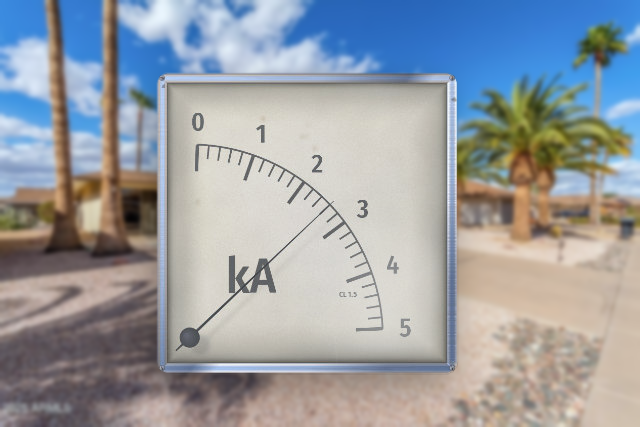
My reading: 2.6,kA
